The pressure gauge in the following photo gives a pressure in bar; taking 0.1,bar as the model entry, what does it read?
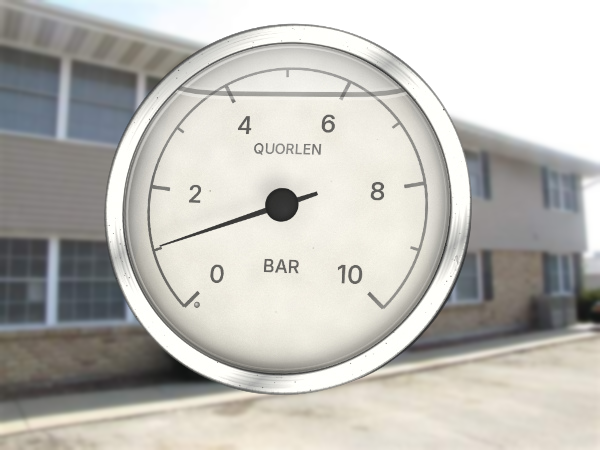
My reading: 1,bar
